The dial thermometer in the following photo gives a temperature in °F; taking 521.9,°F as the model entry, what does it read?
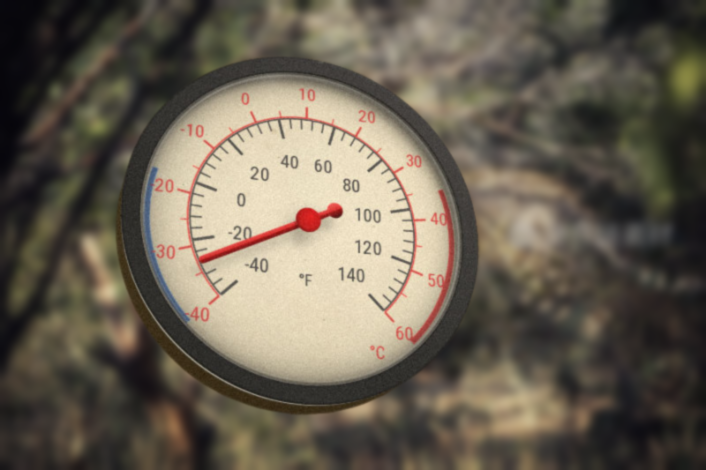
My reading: -28,°F
